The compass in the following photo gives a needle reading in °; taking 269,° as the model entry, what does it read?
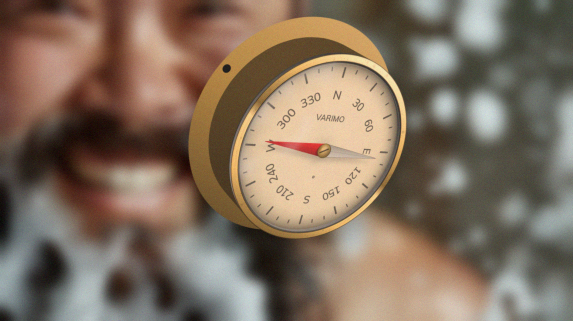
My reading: 275,°
